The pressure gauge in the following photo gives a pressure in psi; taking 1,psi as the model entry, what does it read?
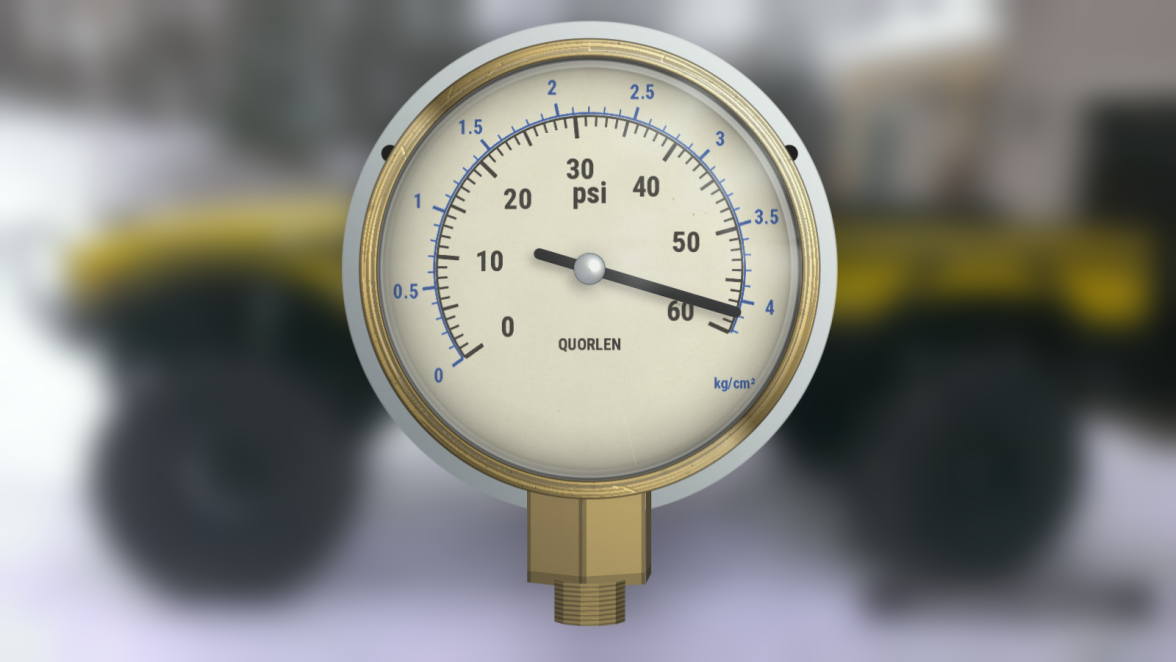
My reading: 58,psi
